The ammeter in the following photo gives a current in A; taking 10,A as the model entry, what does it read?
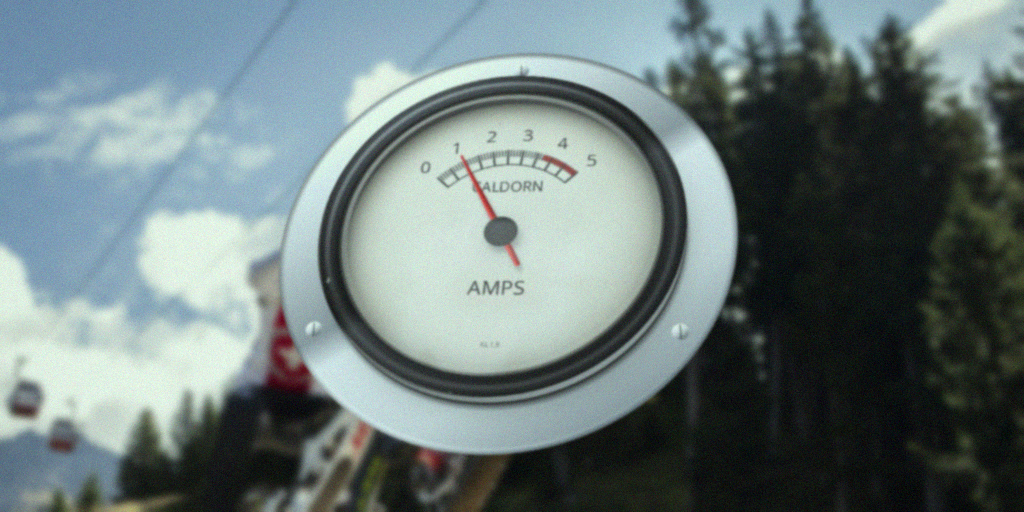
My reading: 1,A
